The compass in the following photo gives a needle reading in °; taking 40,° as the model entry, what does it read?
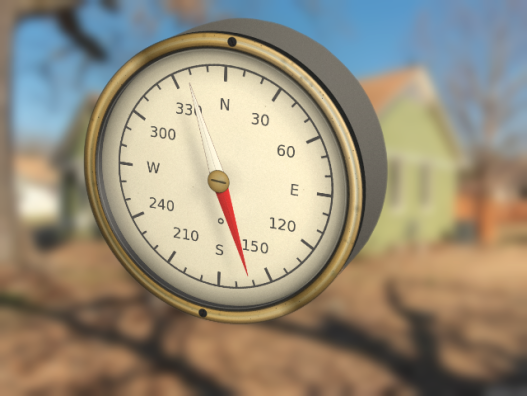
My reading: 160,°
